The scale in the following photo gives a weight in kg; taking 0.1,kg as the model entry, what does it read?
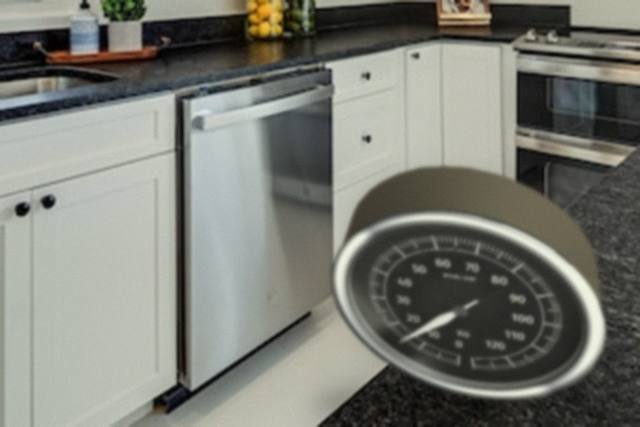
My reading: 15,kg
